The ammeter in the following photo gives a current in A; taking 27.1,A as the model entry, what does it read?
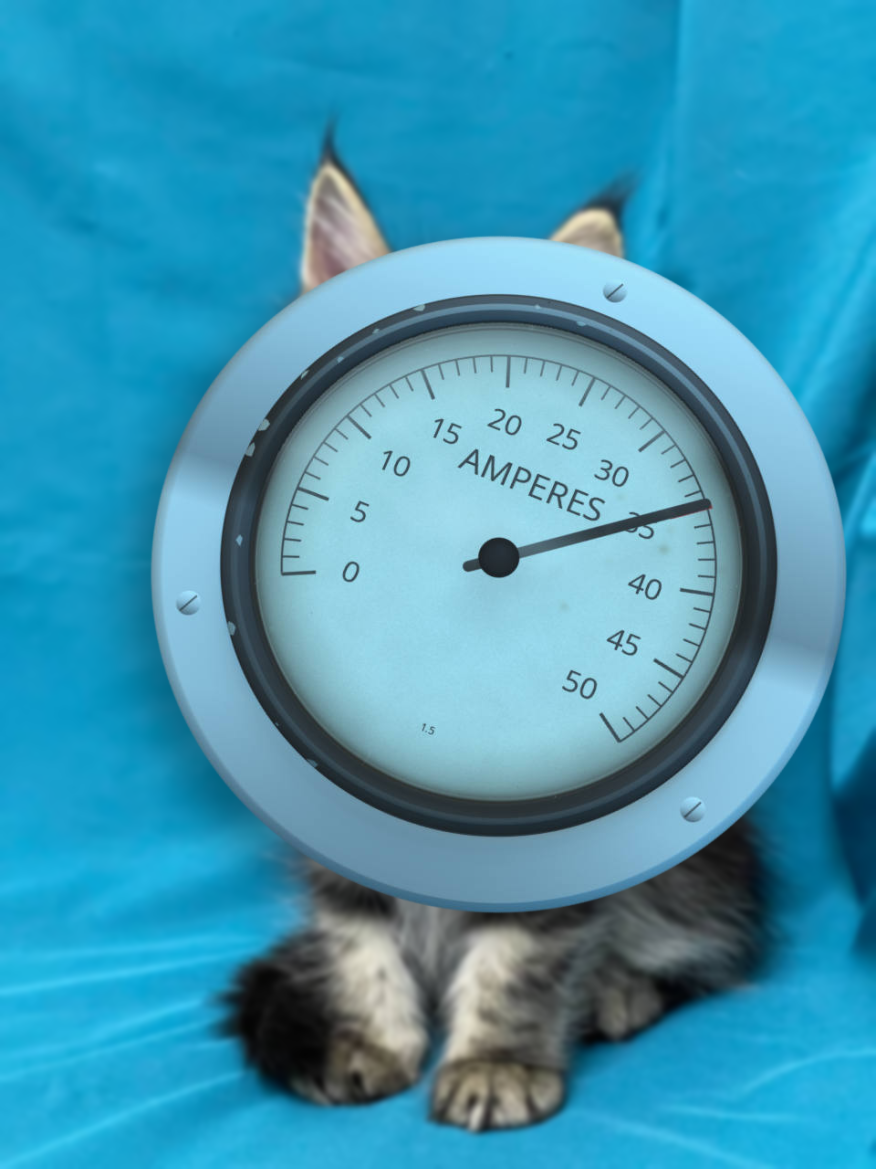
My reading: 35,A
